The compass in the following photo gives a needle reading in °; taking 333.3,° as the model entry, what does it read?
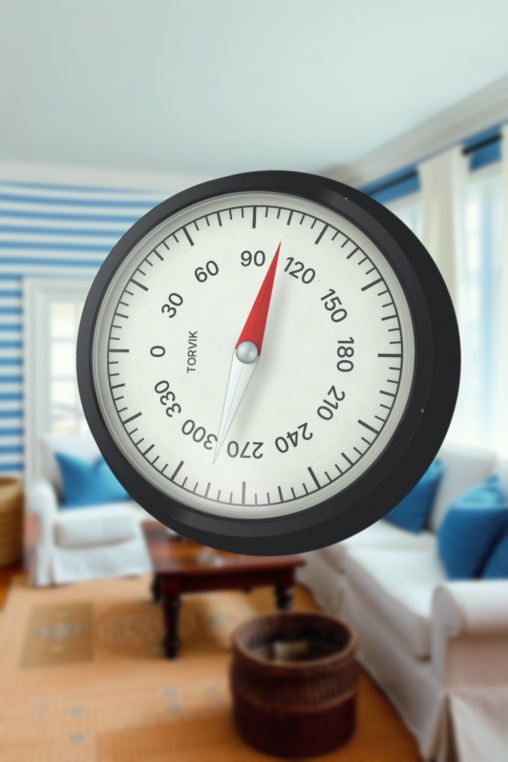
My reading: 105,°
